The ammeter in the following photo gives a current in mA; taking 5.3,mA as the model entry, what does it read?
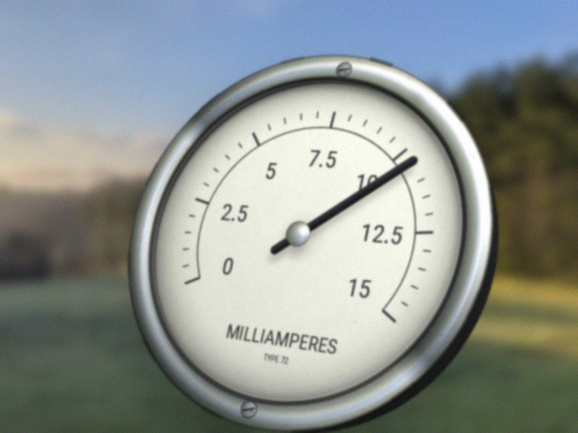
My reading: 10.5,mA
